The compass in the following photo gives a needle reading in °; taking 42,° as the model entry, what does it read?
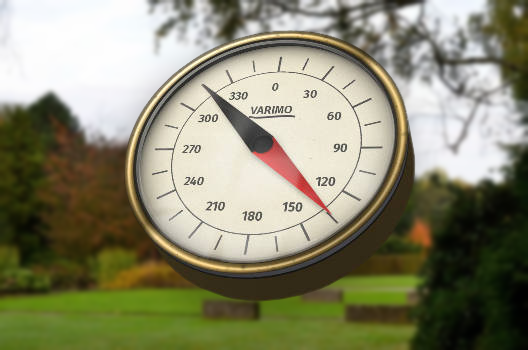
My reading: 135,°
